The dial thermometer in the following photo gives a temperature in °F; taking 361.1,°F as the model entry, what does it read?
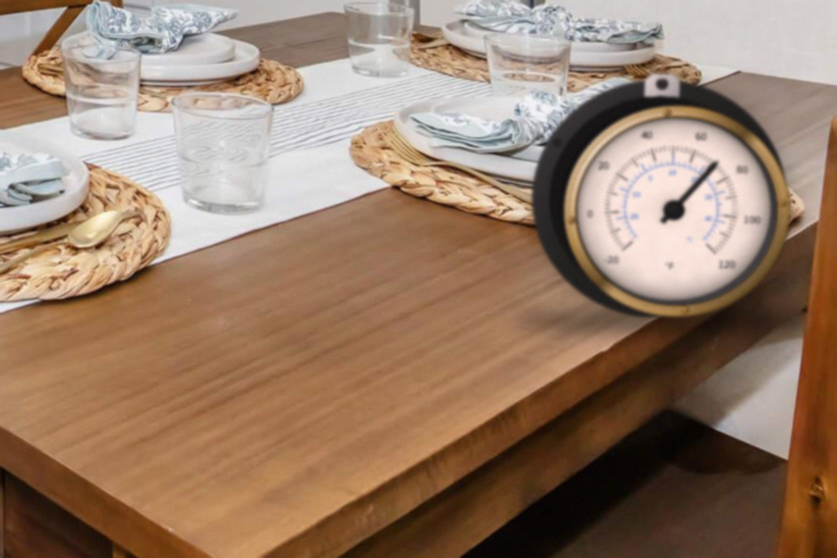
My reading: 70,°F
